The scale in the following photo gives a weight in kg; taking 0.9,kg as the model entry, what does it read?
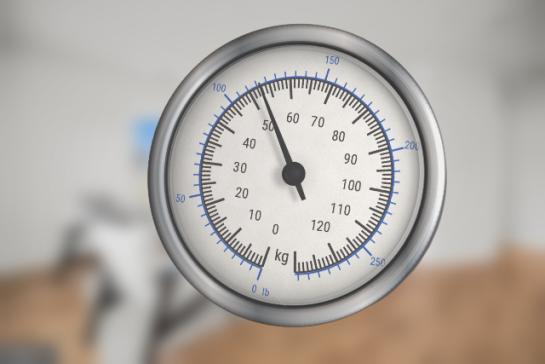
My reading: 53,kg
